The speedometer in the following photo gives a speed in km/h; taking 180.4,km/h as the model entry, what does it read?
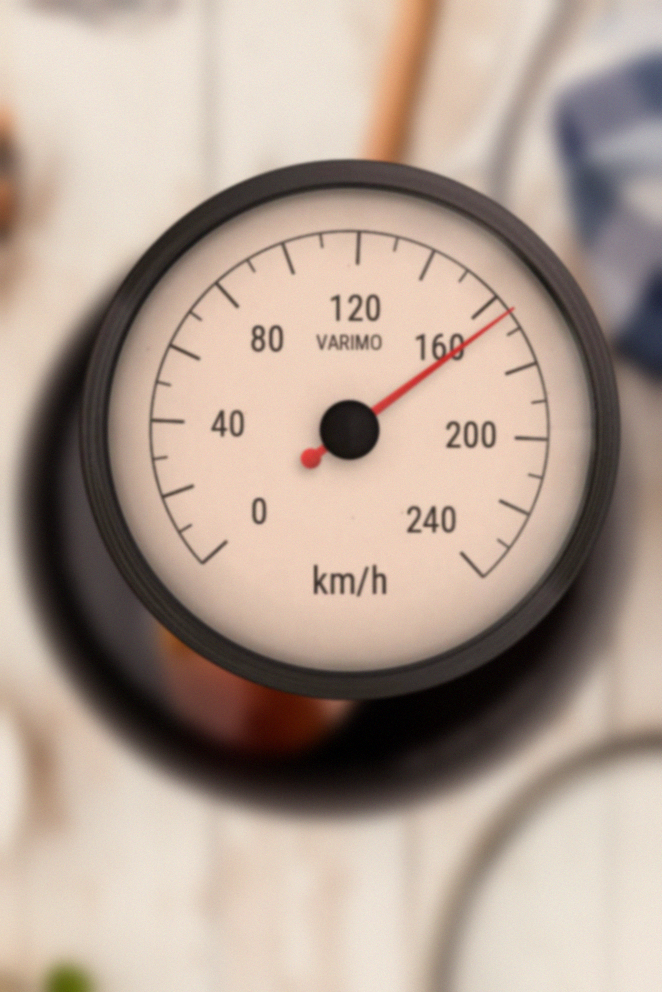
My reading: 165,km/h
